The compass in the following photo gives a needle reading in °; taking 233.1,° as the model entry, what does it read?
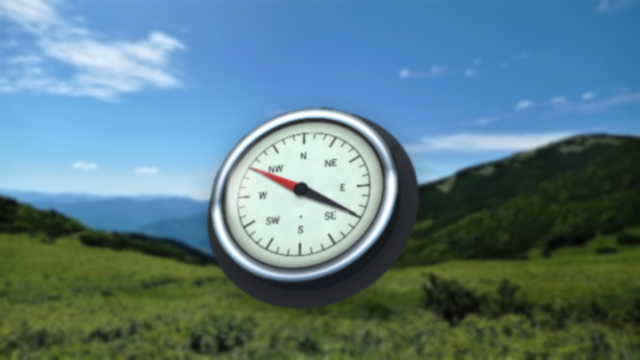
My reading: 300,°
